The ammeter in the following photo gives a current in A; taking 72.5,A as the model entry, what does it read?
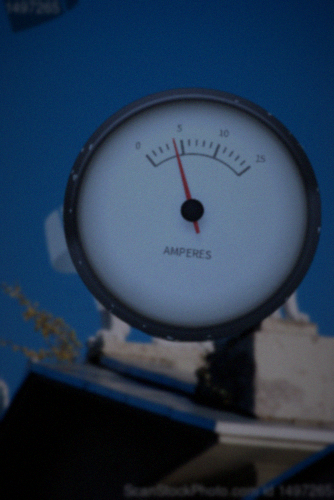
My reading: 4,A
